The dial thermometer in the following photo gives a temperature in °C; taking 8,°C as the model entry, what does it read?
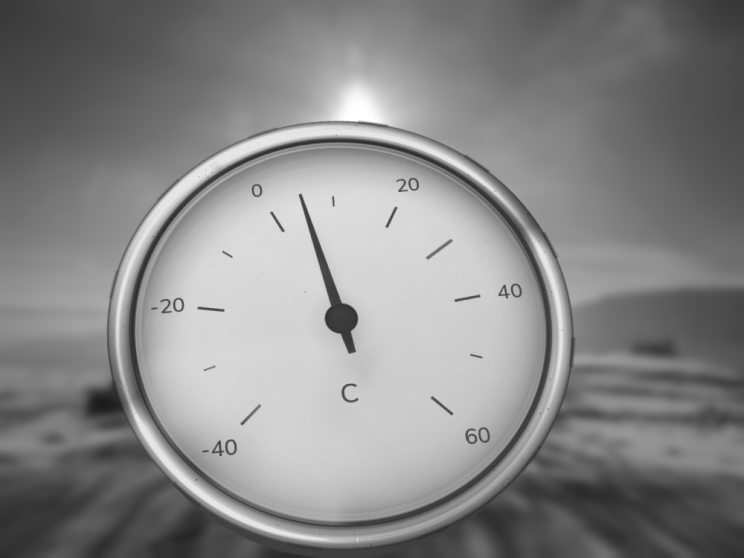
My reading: 5,°C
